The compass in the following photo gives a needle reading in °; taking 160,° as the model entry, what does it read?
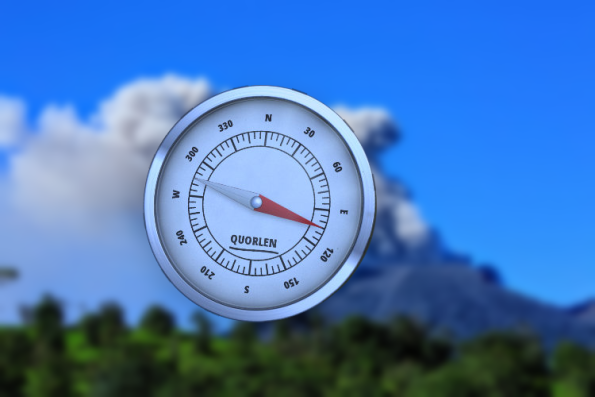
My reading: 105,°
